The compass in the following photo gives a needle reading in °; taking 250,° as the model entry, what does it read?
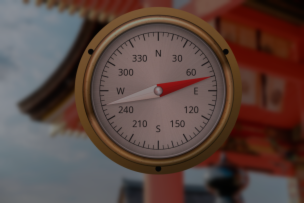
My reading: 75,°
